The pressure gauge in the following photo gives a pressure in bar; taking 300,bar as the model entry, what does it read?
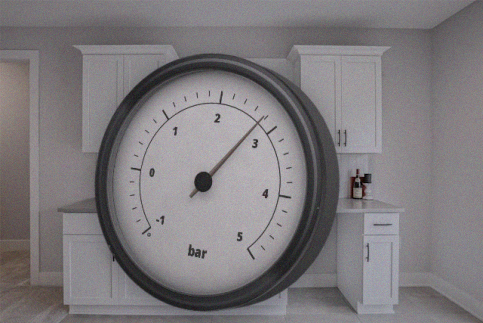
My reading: 2.8,bar
